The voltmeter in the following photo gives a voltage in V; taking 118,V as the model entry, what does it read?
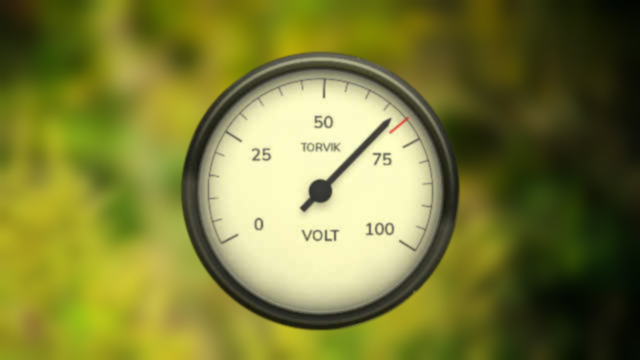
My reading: 67.5,V
